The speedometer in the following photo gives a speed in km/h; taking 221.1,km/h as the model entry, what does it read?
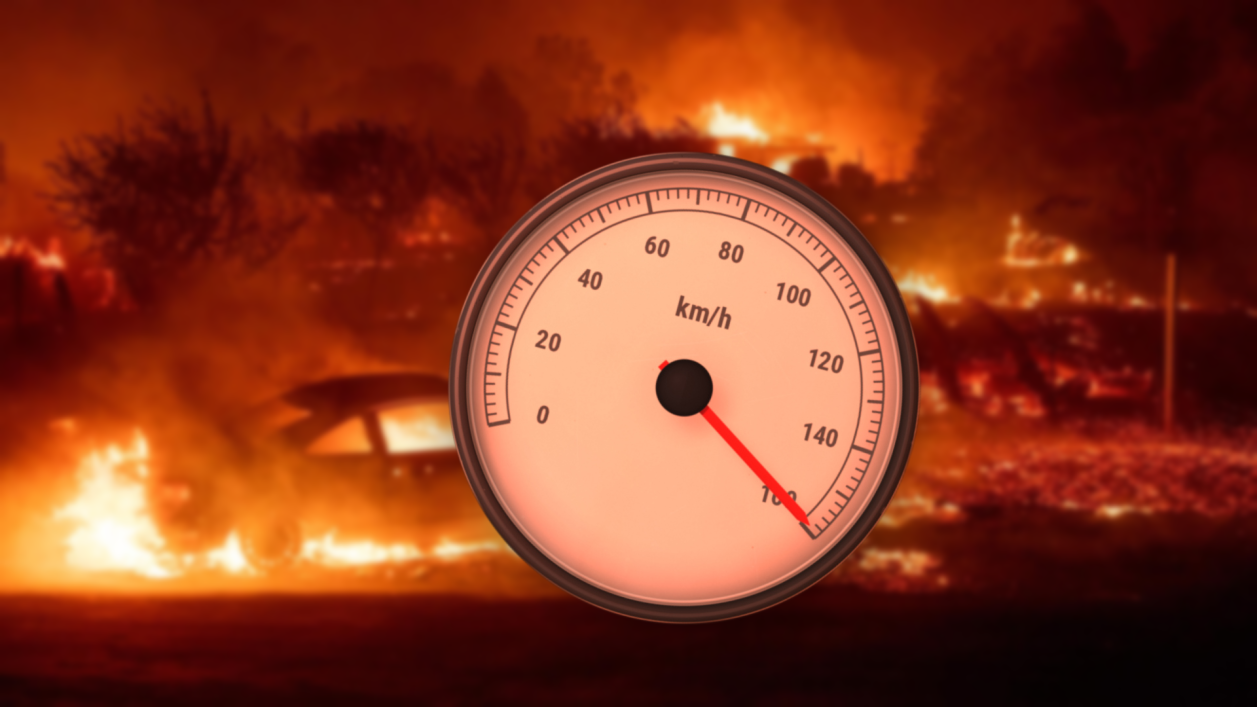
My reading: 159,km/h
